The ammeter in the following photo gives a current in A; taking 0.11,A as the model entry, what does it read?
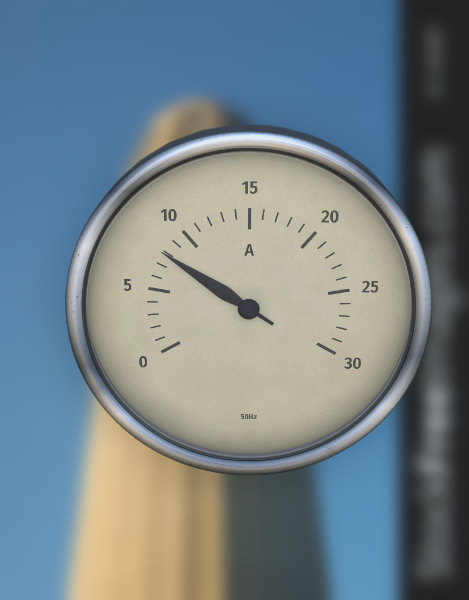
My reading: 8,A
